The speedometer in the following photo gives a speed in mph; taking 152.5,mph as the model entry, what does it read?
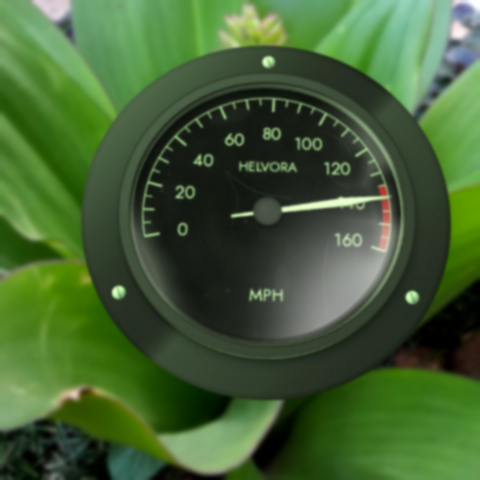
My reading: 140,mph
